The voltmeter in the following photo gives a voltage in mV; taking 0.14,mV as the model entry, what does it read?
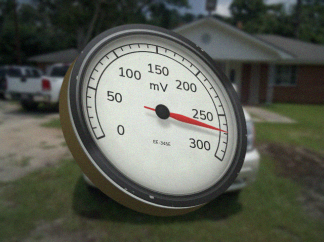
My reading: 270,mV
